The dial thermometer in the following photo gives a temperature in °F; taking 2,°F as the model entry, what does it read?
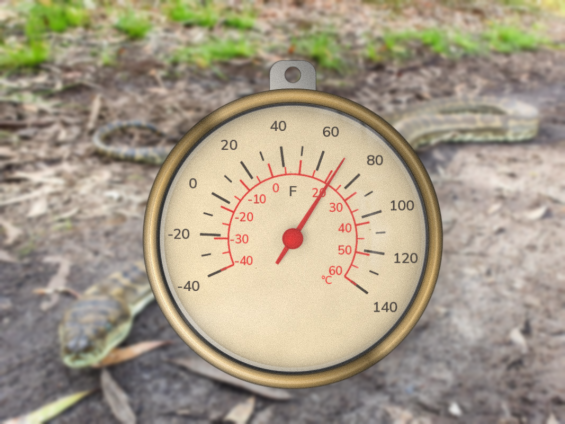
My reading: 70,°F
